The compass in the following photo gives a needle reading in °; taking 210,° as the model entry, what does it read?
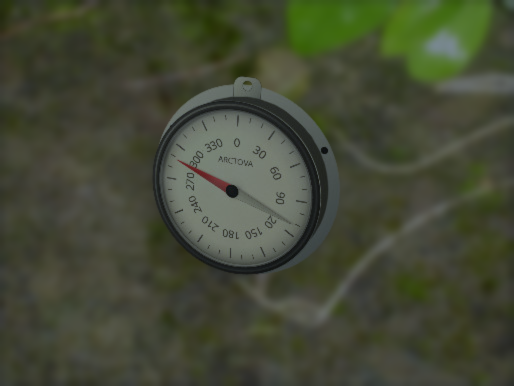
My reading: 290,°
